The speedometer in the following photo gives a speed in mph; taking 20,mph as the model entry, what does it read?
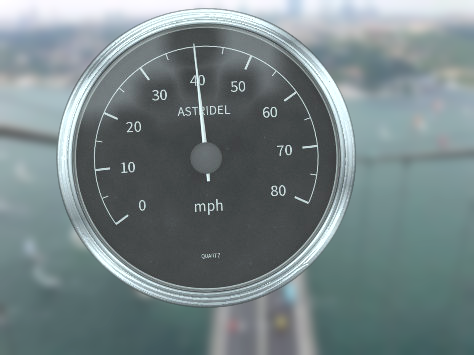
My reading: 40,mph
